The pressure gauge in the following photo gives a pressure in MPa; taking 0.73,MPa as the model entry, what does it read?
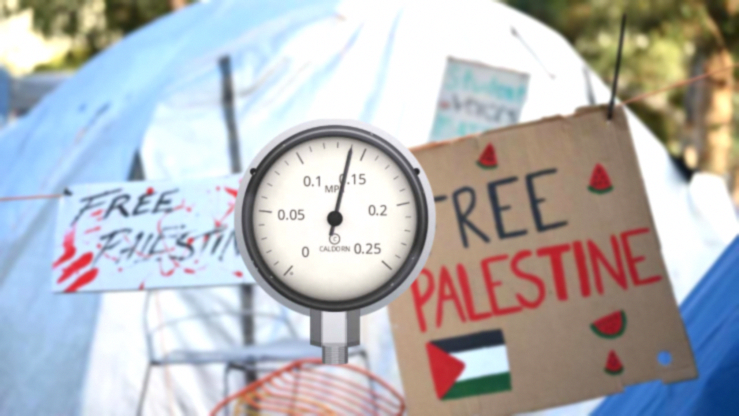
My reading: 0.14,MPa
